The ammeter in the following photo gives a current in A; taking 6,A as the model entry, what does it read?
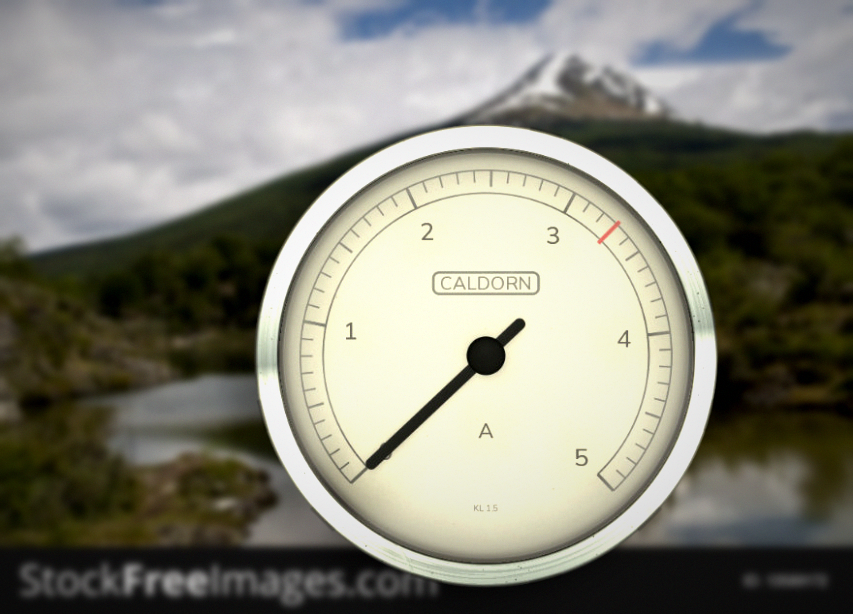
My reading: 0,A
